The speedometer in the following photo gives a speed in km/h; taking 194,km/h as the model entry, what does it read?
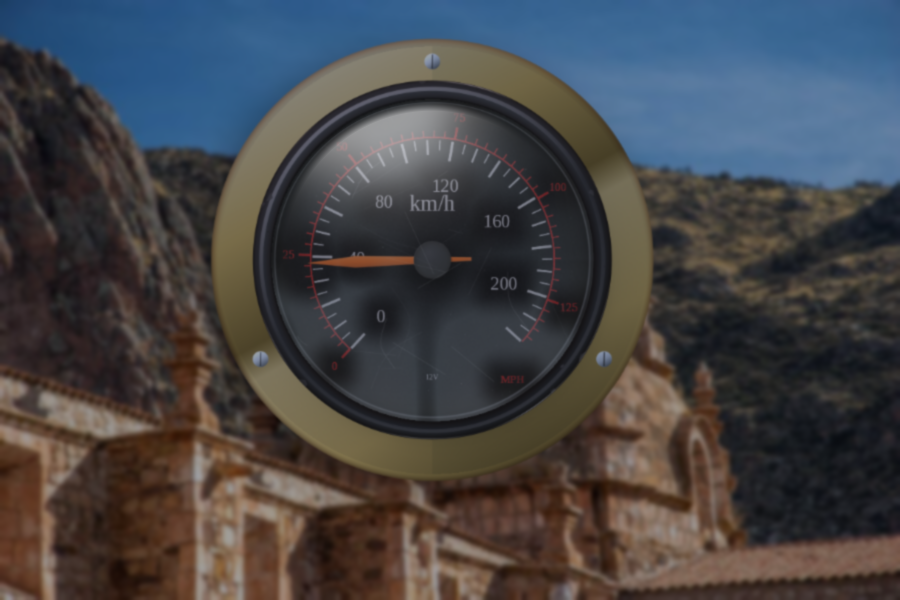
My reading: 37.5,km/h
